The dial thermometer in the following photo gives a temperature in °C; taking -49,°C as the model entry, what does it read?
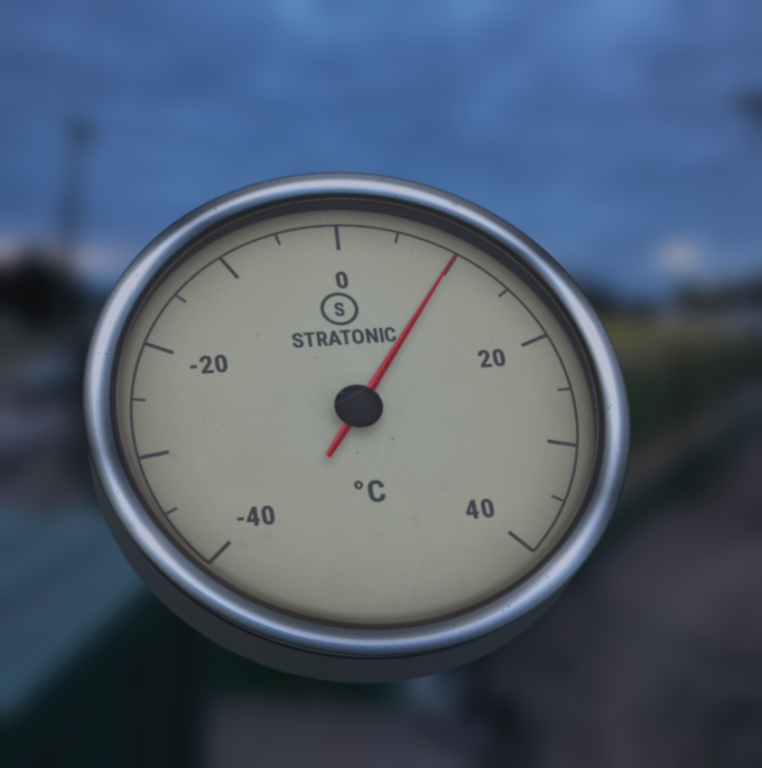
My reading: 10,°C
